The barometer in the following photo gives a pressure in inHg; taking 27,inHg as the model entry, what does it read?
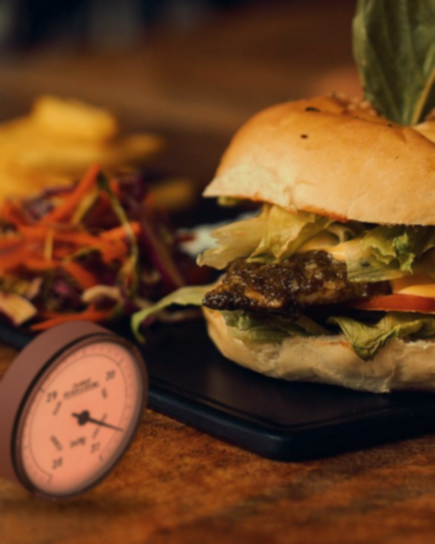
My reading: 30.7,inHg
